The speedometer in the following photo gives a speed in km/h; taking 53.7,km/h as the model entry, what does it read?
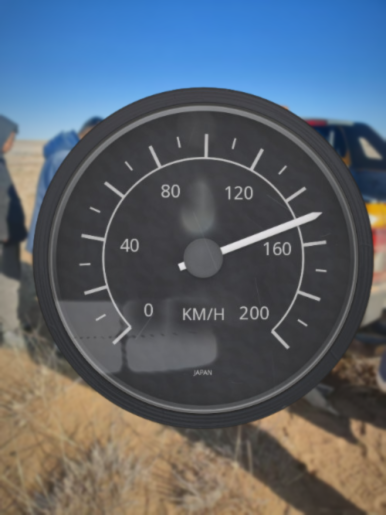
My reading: 150,km/h
